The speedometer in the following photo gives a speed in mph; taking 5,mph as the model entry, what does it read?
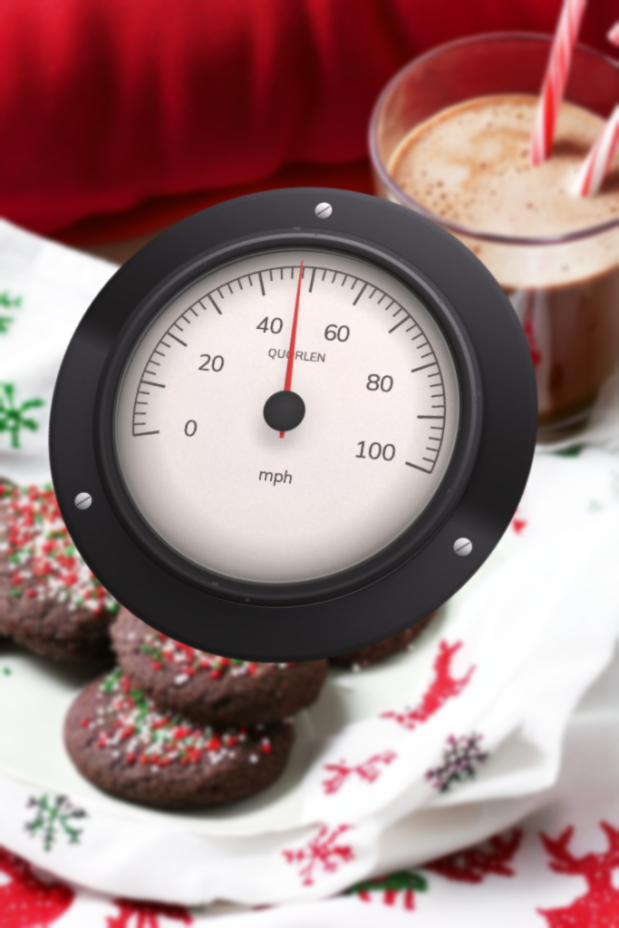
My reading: 48,mph
